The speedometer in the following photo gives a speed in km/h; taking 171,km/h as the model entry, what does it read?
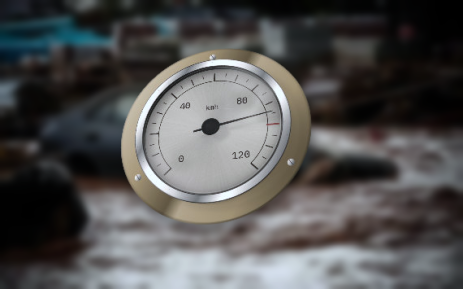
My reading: 95,km/h
